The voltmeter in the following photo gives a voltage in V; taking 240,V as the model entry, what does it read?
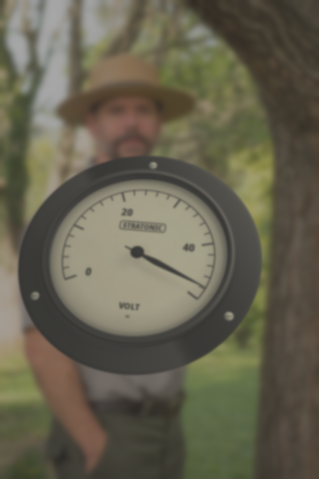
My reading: 48,V
